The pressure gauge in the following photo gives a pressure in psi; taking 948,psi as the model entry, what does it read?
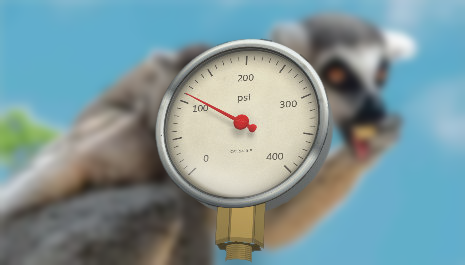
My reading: 110,psi
